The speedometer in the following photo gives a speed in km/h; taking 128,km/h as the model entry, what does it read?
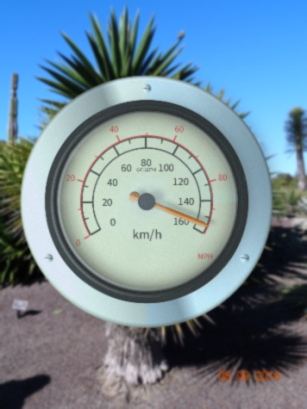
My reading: 155,km/h
